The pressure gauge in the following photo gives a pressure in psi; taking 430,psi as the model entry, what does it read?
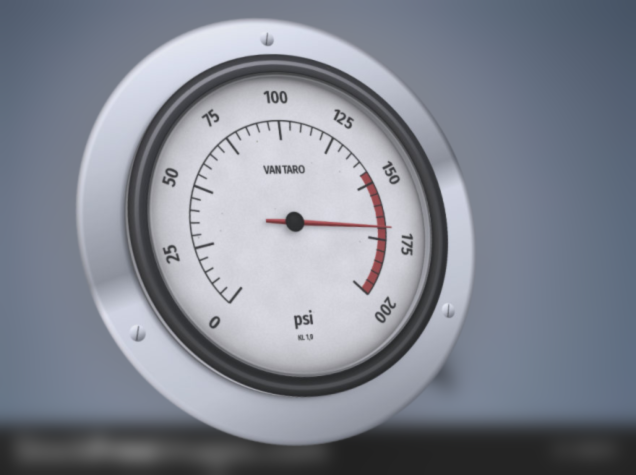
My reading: 170,psi
